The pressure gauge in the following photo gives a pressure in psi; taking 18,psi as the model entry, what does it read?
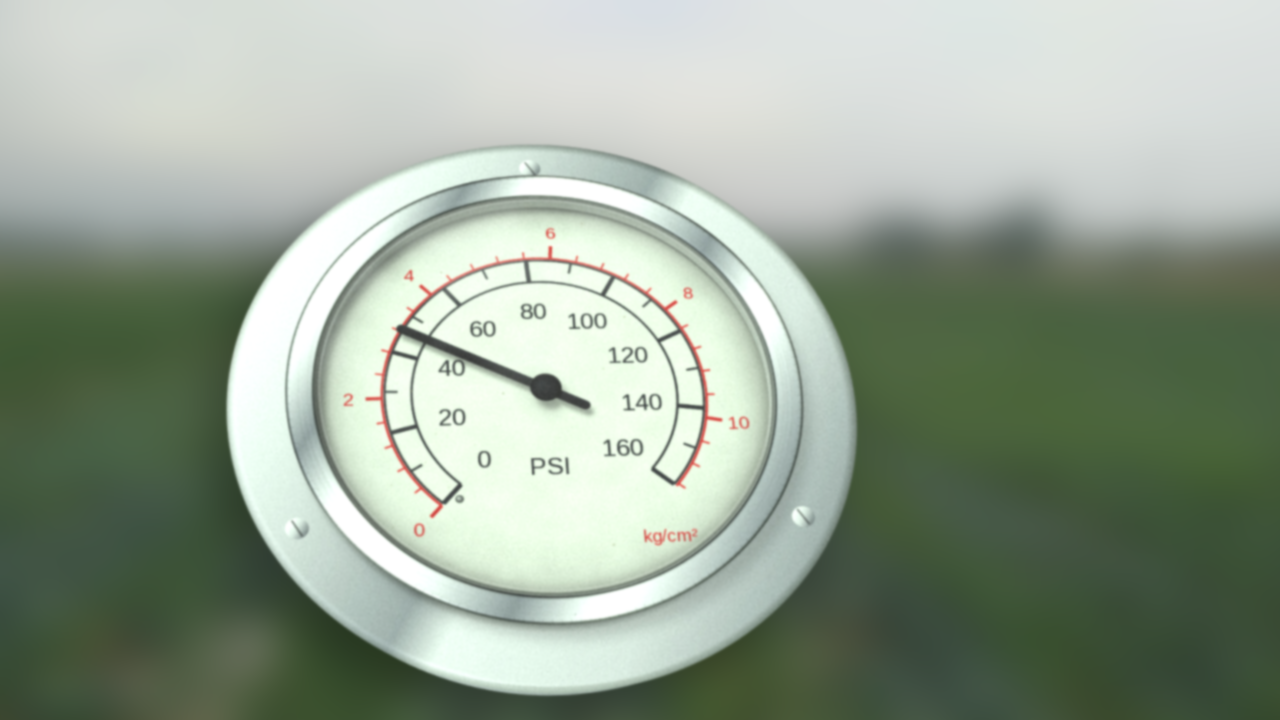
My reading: 45,psi
